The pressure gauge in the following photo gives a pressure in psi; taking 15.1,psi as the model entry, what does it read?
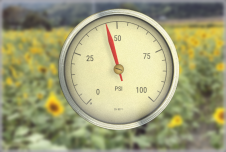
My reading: 45,psi
